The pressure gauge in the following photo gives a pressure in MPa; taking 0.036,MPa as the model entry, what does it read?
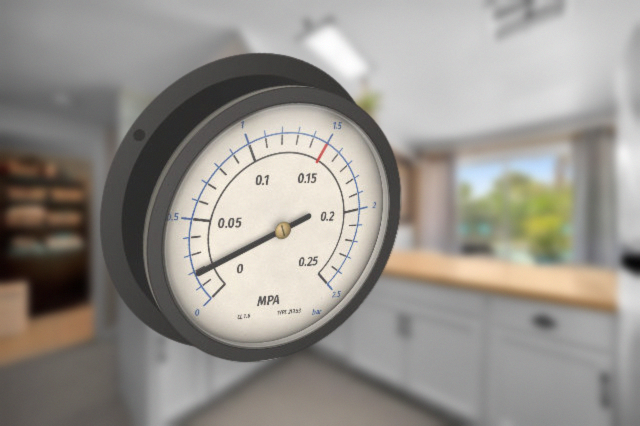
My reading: 0.02,MPa
